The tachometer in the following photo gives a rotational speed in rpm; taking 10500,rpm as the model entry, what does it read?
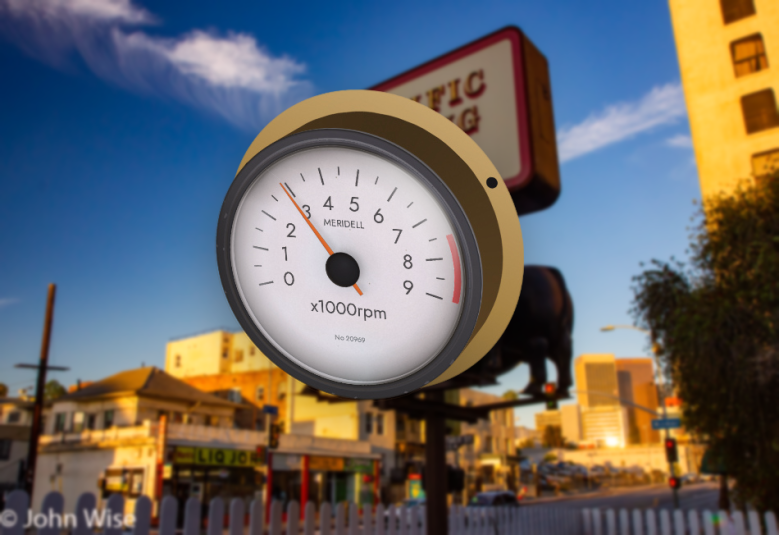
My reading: 3000,rpm
